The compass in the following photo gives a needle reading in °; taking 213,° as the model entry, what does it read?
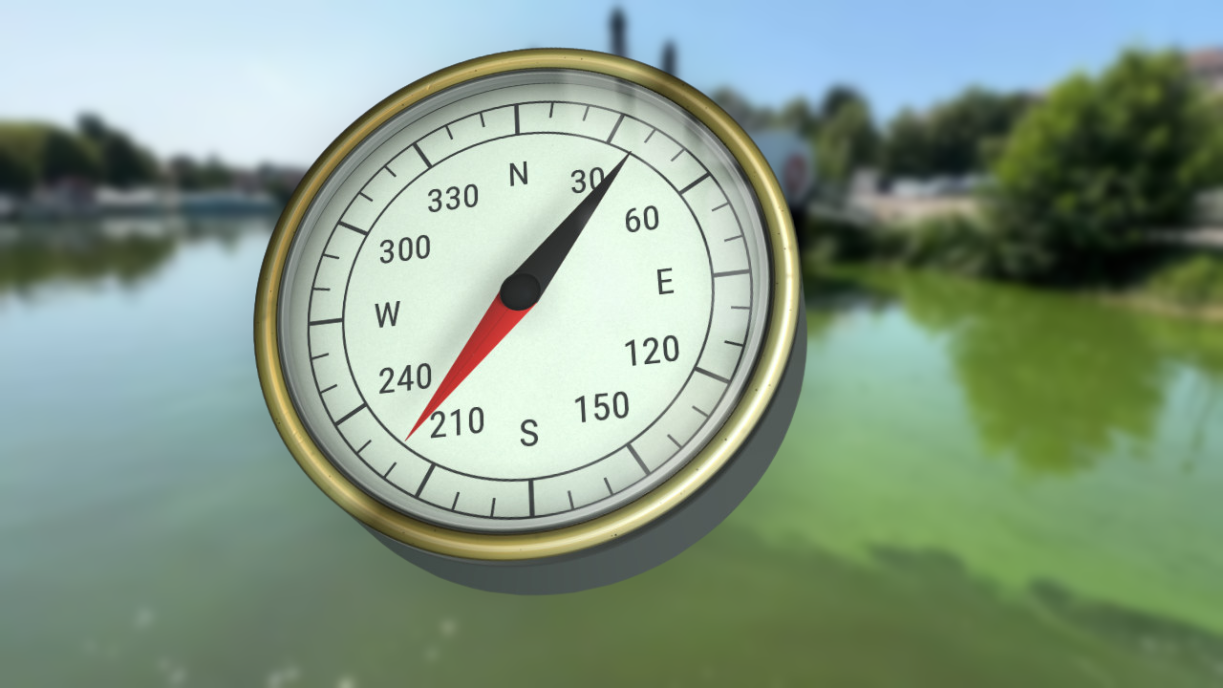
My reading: 220,°
